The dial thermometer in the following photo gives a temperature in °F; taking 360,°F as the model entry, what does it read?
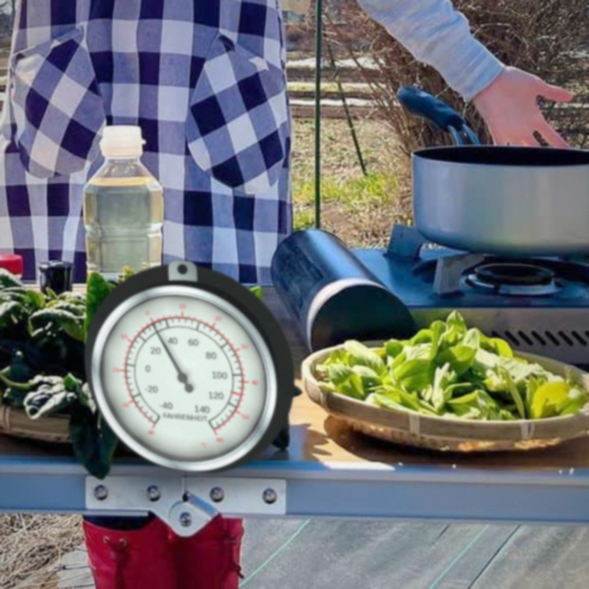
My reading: 32,°F
